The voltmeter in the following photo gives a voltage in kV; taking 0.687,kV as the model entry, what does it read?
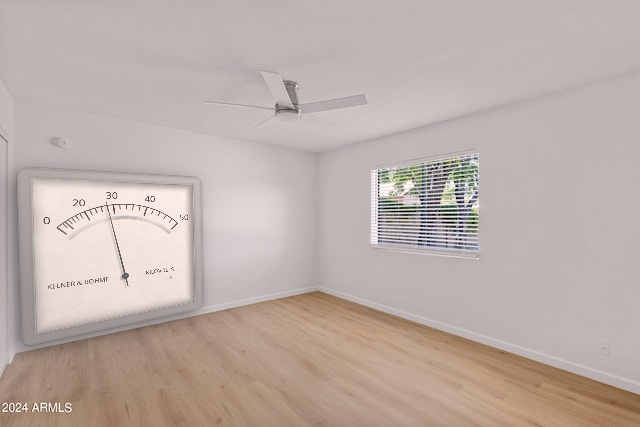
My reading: 28,kV
